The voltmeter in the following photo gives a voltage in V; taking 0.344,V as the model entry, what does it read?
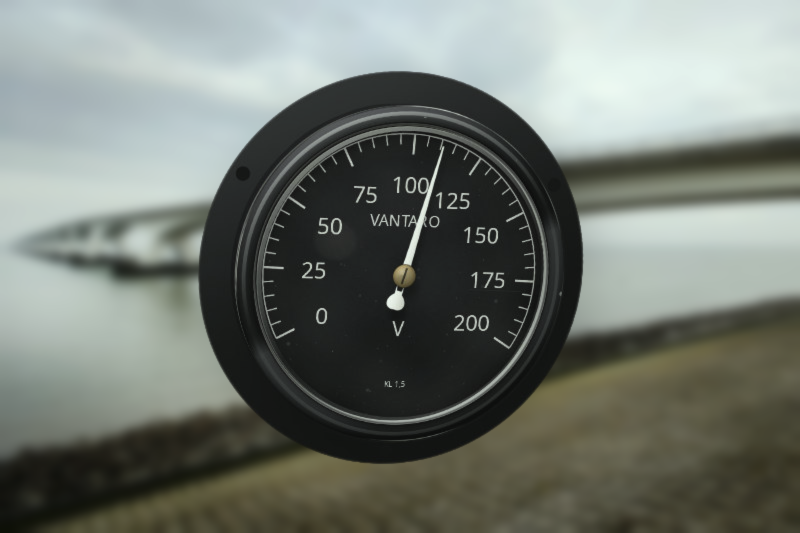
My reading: 110,V
